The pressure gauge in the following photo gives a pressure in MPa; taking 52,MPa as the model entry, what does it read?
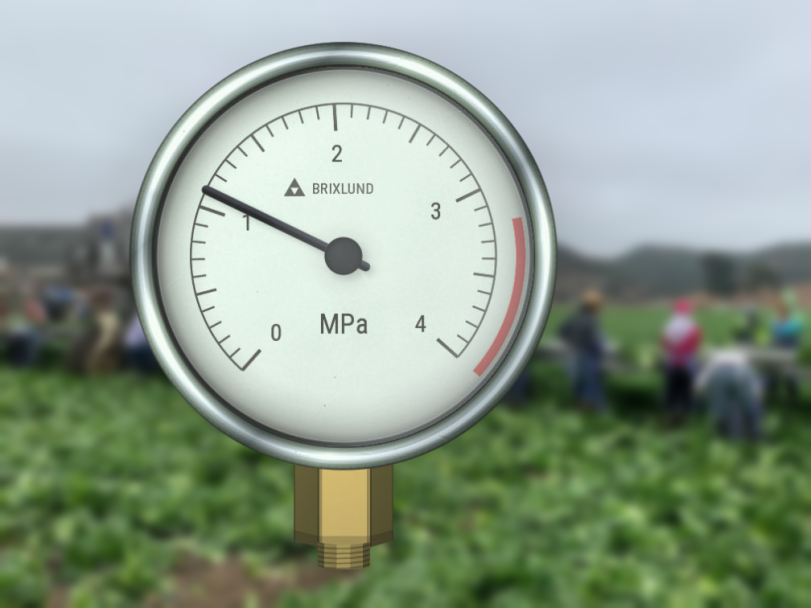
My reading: 1.1,MPa
